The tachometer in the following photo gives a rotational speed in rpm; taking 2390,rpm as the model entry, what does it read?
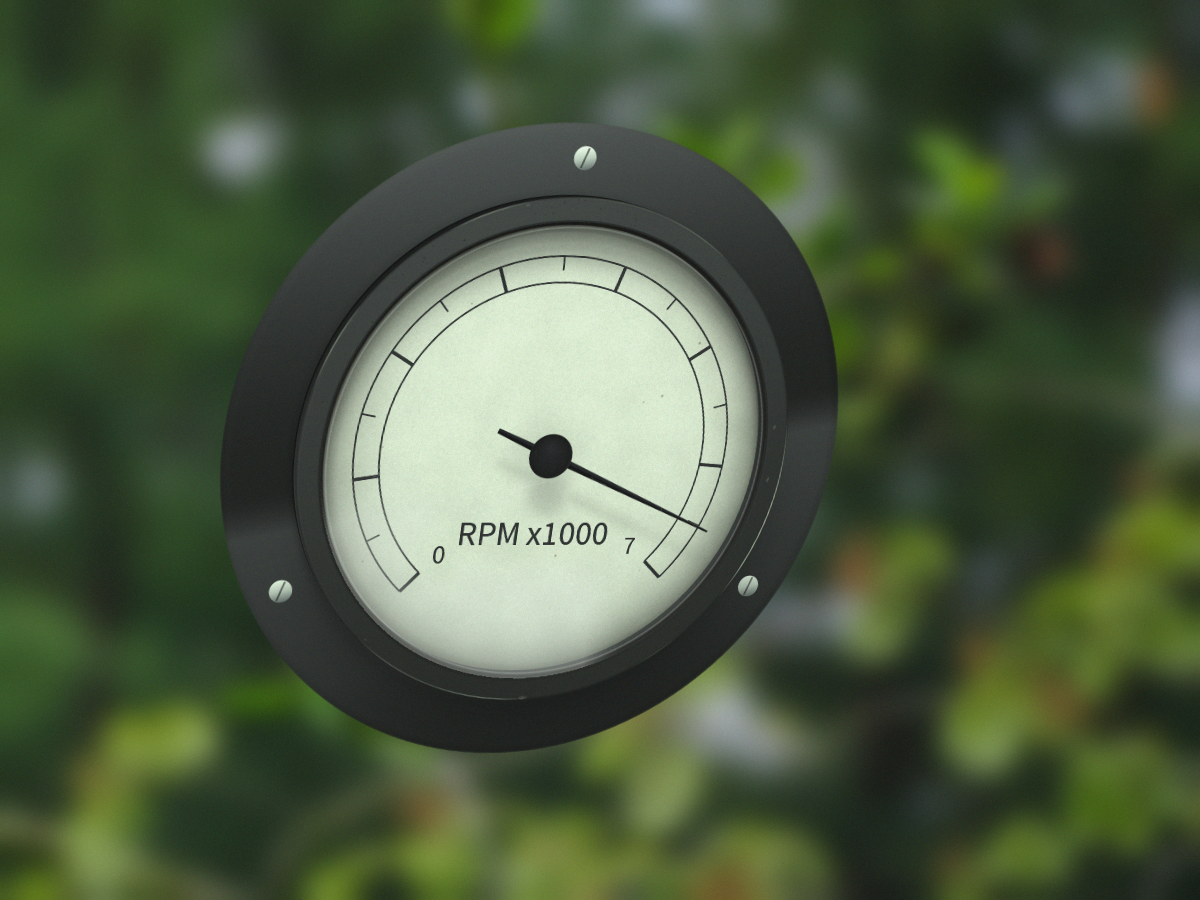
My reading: 6500,rpm
